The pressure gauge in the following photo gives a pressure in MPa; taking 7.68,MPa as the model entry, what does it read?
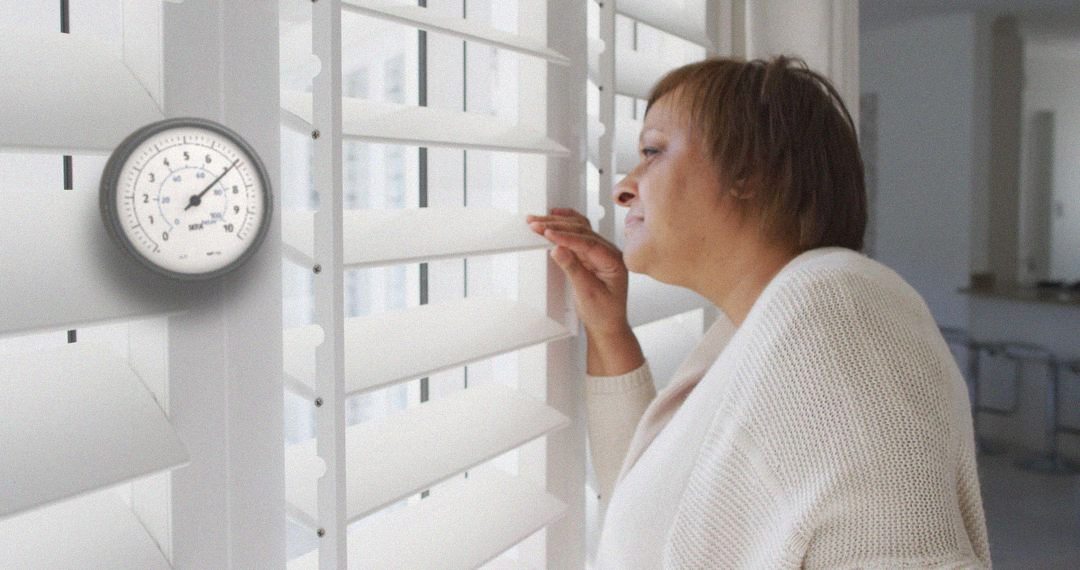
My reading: 7,MPa
